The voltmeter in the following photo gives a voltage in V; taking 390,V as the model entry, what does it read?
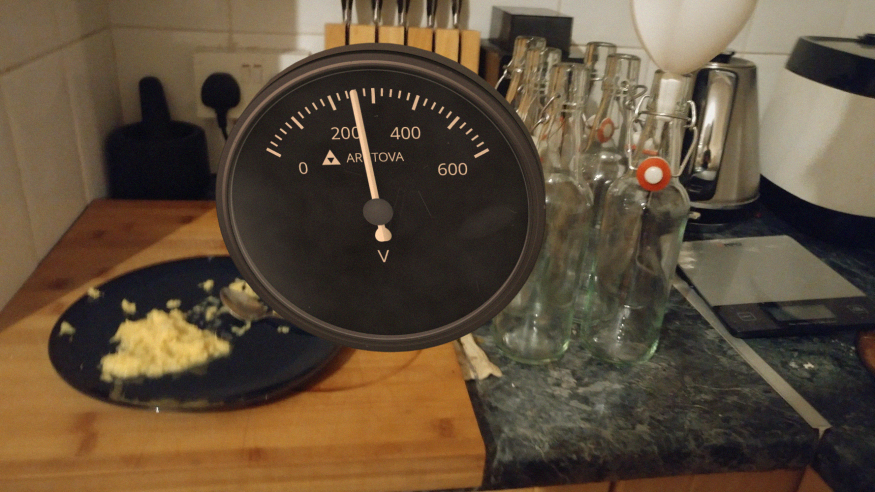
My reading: 260,V
